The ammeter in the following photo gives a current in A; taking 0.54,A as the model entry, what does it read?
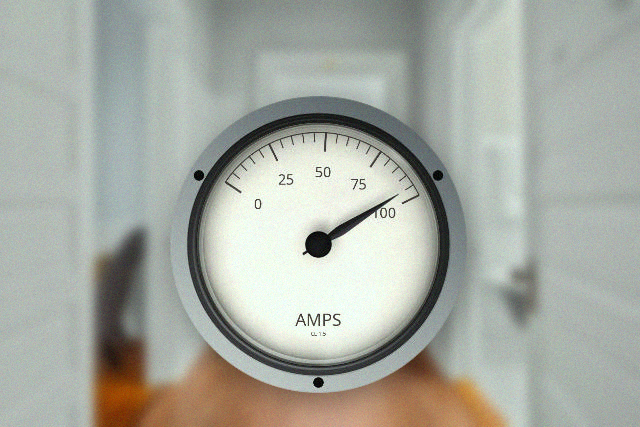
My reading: 95,A
